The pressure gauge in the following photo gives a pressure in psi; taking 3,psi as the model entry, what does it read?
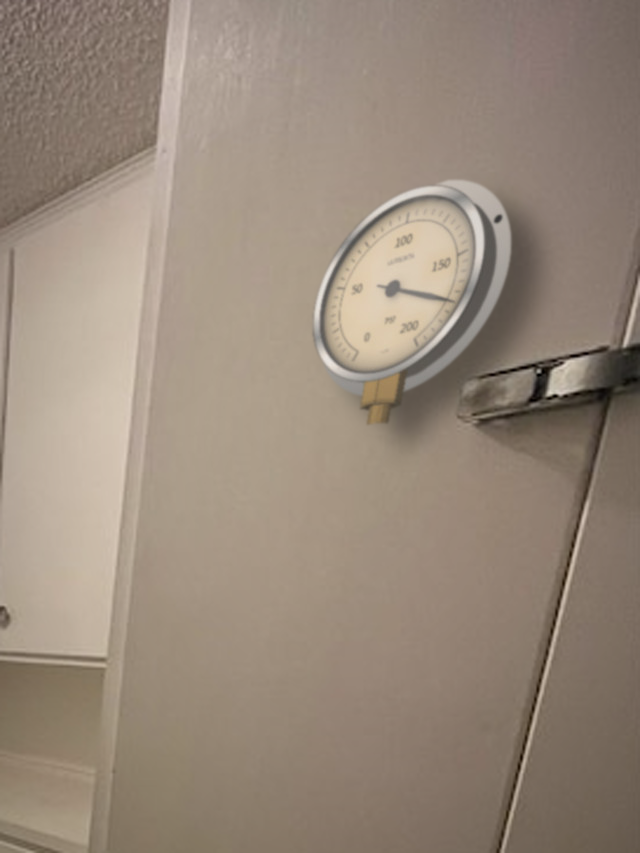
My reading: 175,psi
